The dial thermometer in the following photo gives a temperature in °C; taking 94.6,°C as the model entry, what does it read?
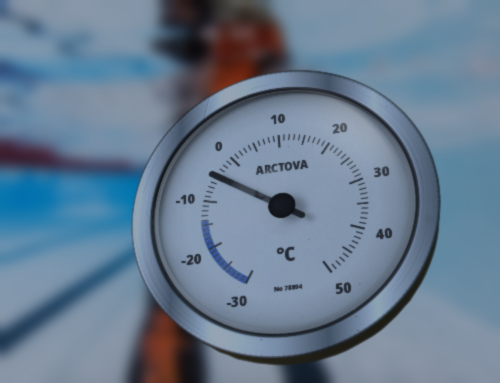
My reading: -5,°C
